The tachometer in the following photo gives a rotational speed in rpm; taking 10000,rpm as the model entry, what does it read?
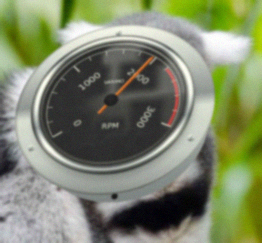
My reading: 2000,rpm
